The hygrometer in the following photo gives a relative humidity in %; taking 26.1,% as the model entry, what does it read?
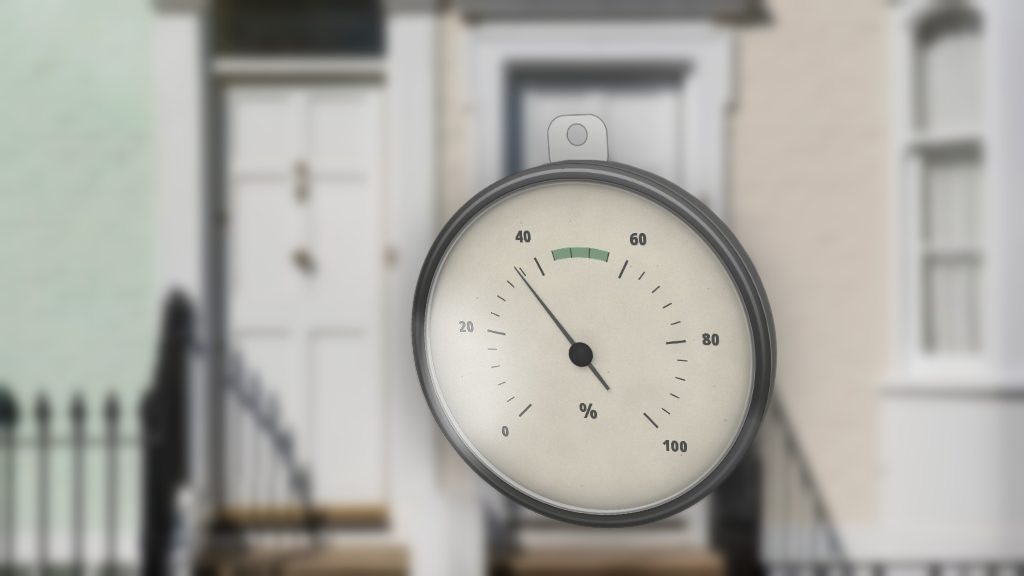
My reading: 36,%
